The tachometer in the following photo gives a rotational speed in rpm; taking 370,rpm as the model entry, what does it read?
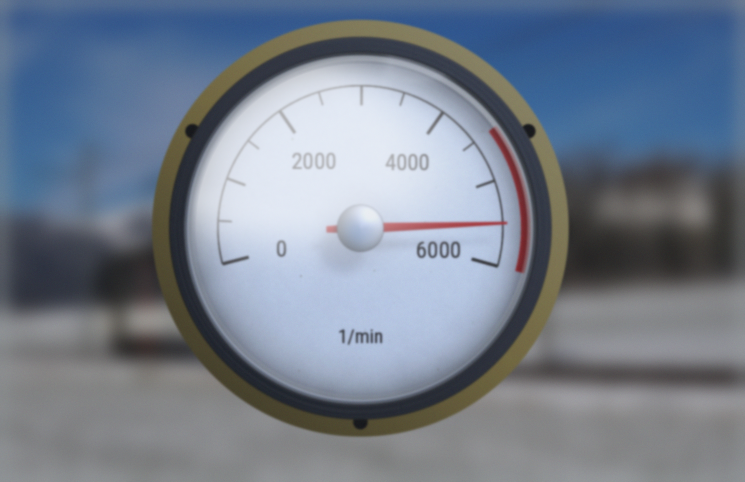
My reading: 5500,rpm
